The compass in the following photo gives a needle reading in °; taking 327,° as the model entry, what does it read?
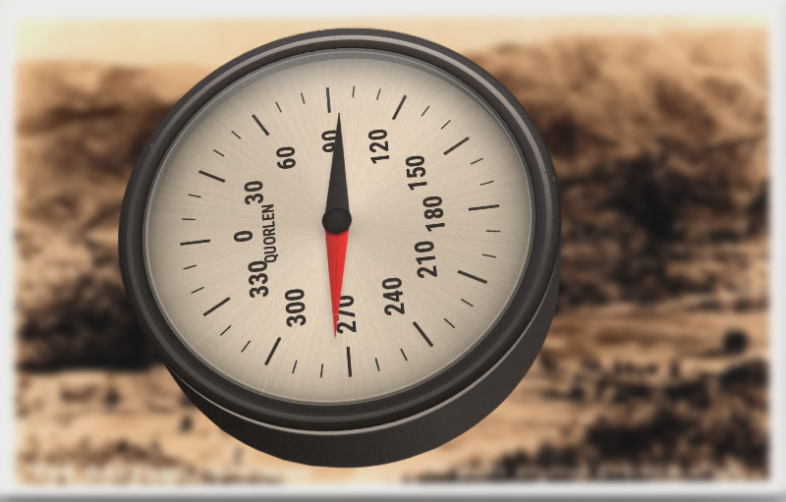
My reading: 275,°
